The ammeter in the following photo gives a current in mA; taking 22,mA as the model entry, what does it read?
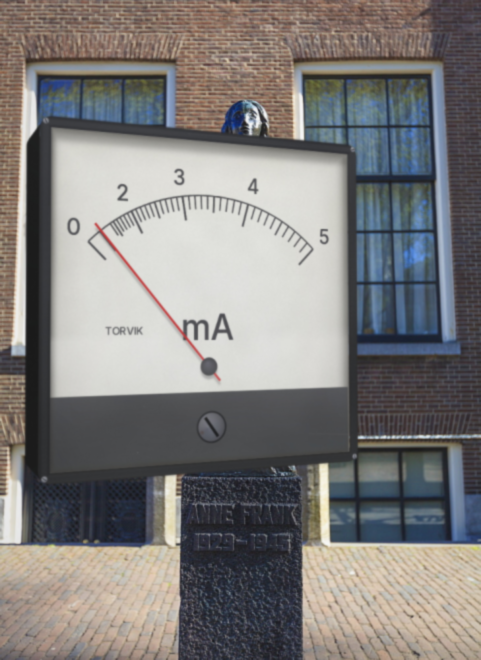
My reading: 1,mA
